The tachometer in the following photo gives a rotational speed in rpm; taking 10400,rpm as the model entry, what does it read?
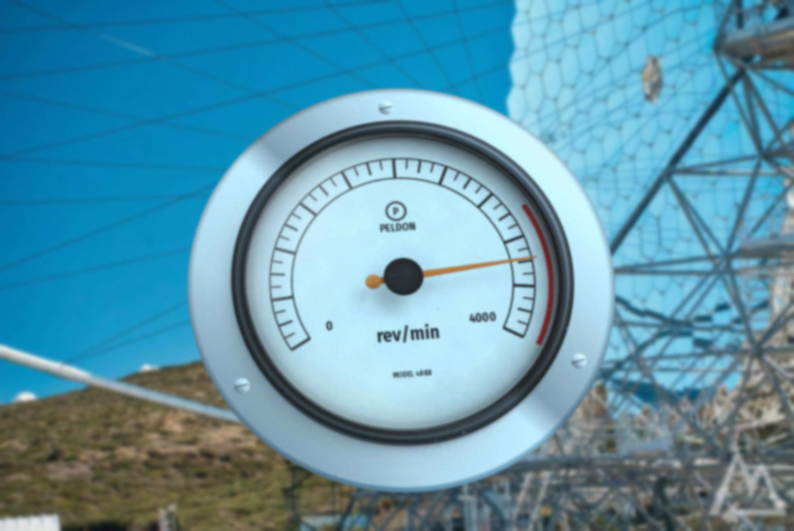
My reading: 3400,rpm
